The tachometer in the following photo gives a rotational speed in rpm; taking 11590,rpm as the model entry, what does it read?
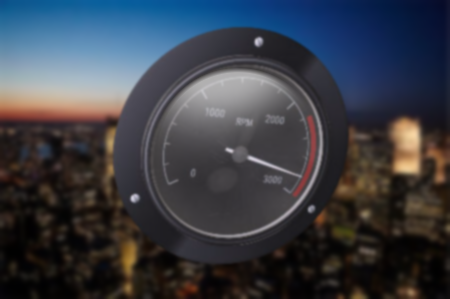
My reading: 2800,rpm
